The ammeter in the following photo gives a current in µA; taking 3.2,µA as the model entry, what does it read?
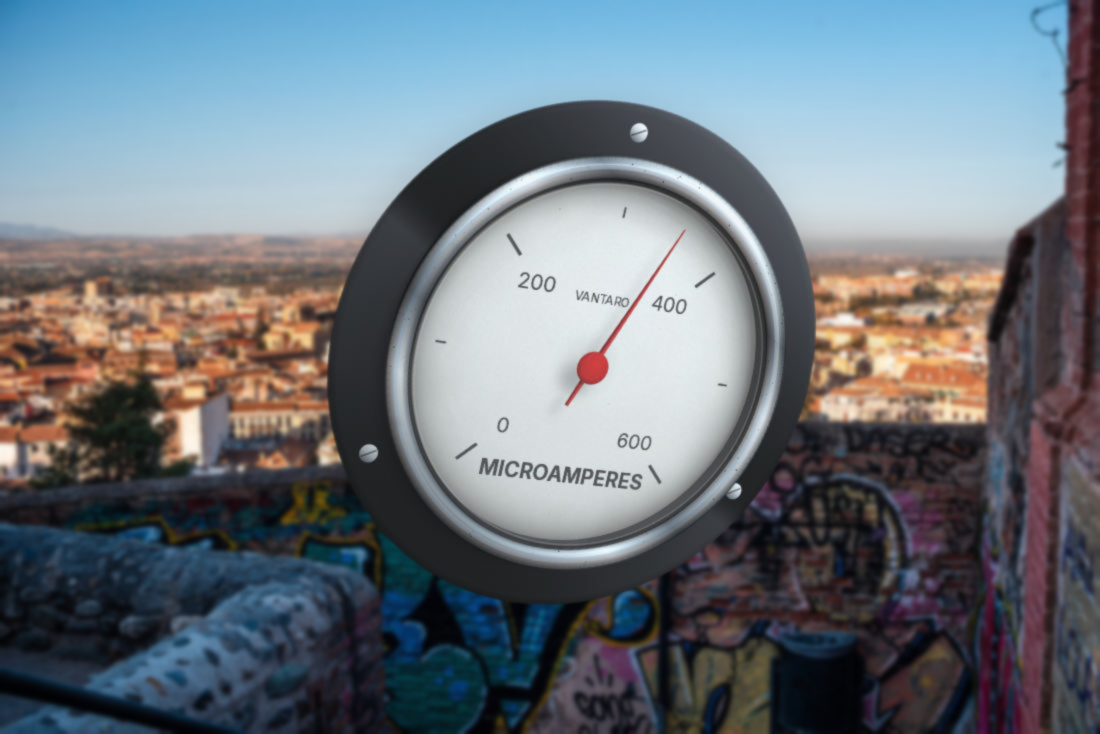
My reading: 350,µA
